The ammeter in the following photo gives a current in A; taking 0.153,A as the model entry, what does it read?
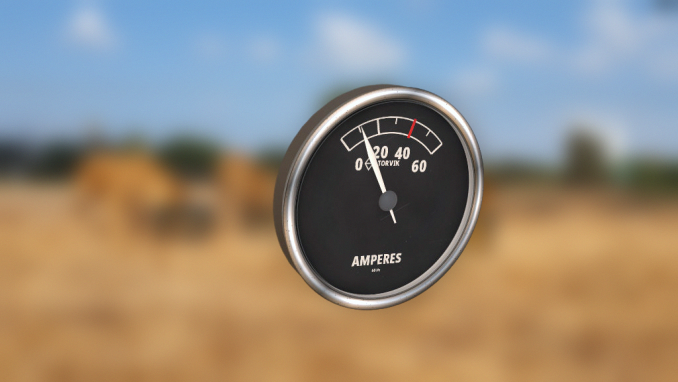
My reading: 10,A
